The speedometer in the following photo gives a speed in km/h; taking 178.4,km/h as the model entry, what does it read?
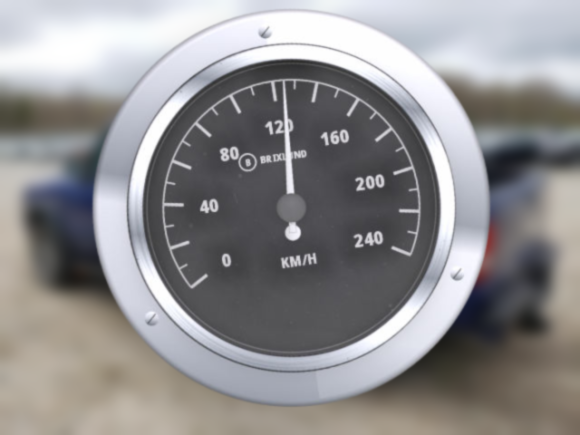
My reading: 125,km/h
